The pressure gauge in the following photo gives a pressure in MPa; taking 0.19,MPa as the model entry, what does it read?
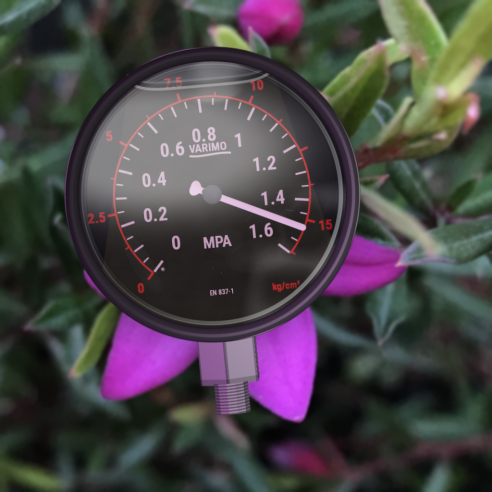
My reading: 1.5,MPa
